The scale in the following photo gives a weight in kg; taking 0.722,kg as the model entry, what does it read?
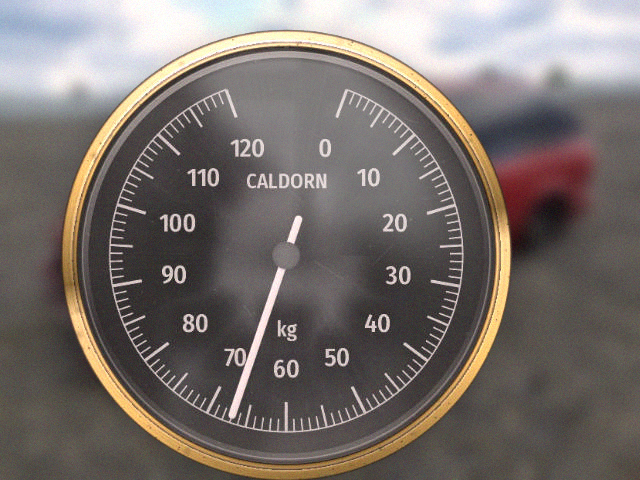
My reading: 67,kg
